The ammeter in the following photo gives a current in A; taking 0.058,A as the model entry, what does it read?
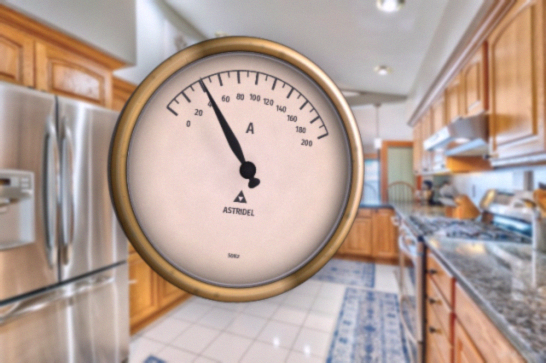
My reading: 40,A
